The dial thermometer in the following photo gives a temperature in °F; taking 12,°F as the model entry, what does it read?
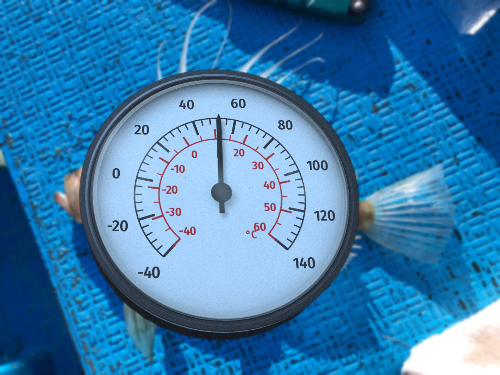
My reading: 52,°F
